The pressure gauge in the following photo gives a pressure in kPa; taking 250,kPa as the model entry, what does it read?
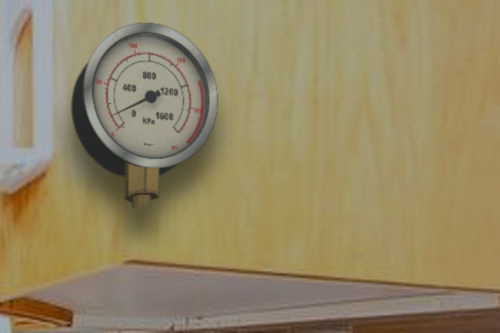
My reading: 100,kPa
